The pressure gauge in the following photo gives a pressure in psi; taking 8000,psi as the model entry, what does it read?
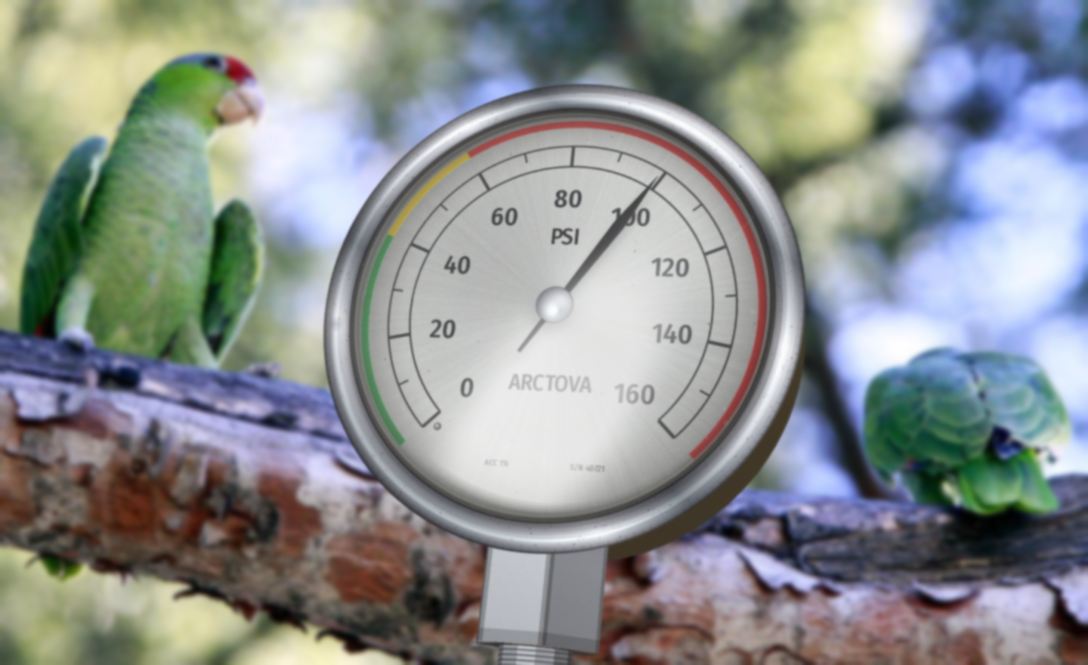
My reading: 100,psi
